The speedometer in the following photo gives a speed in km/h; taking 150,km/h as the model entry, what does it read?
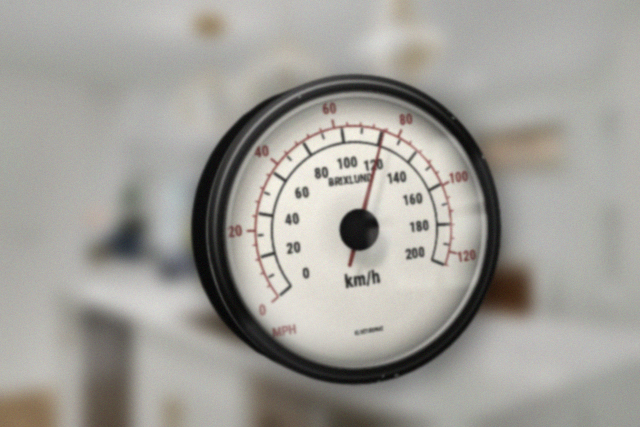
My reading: 120,km/h
